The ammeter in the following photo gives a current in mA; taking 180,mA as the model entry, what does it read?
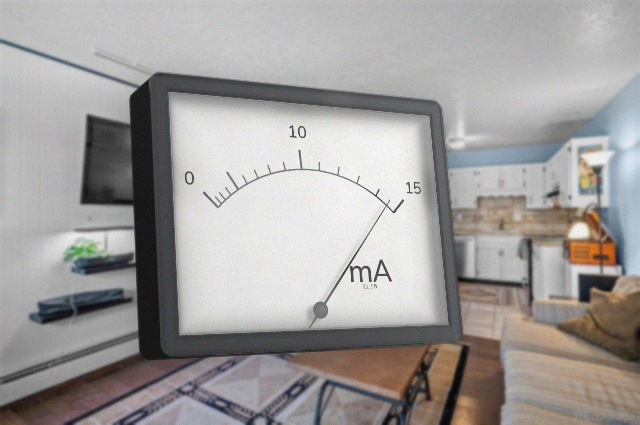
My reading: 14.5,mA
